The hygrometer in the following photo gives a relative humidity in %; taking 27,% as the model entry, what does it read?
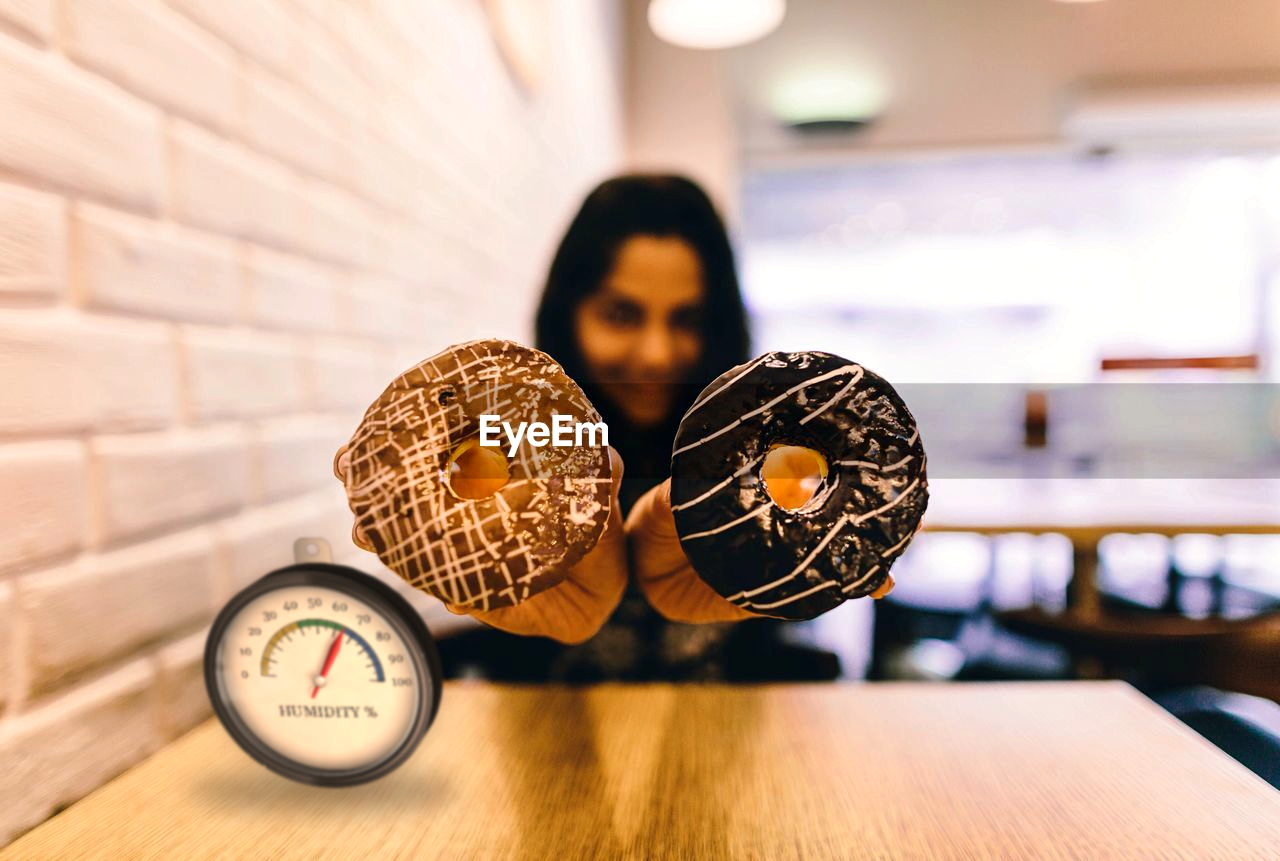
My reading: 65,%
